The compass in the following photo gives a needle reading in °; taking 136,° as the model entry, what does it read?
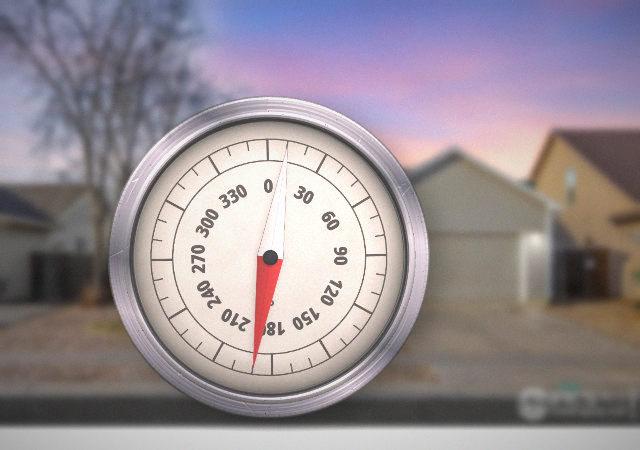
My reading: 190,°
